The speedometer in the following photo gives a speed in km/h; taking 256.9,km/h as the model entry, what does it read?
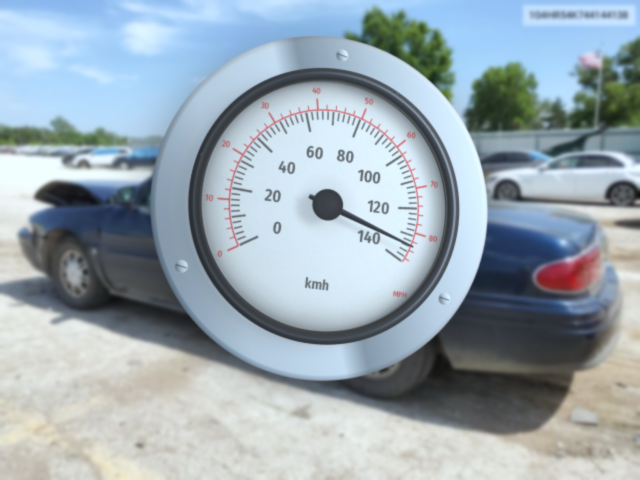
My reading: 134,km/h
